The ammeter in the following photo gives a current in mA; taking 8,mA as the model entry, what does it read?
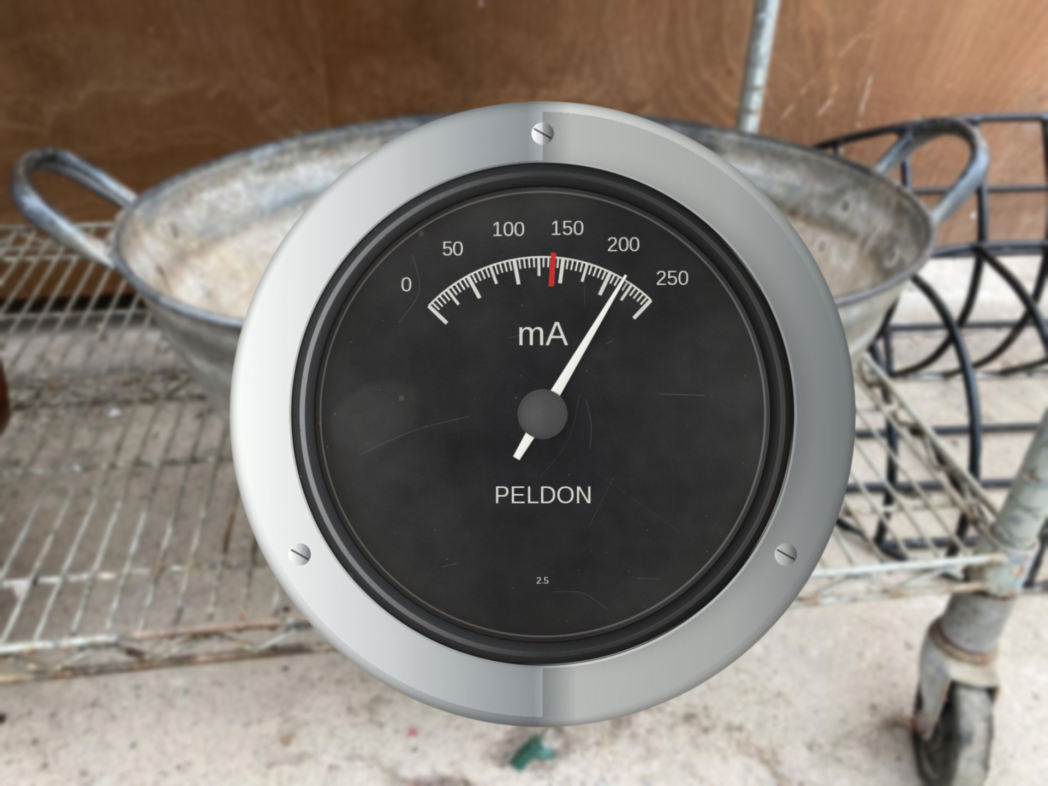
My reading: 215,mA
